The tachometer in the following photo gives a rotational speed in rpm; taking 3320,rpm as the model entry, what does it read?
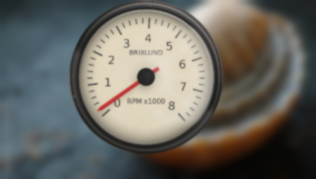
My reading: 200,rpm
